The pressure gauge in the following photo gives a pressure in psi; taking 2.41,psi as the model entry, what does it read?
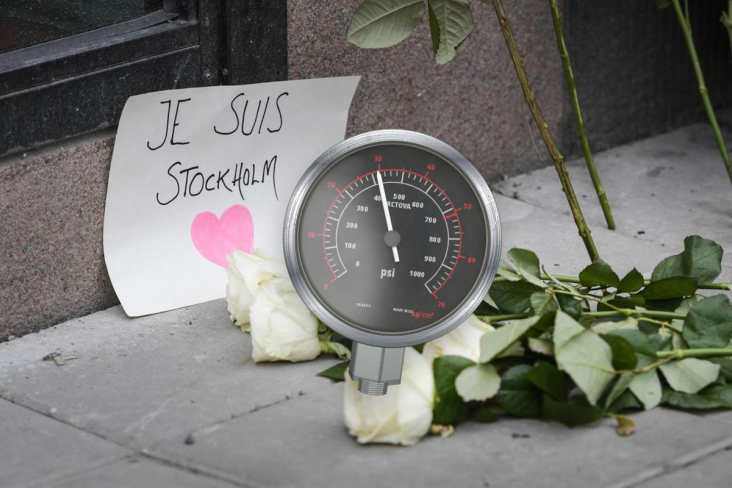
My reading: 420,psi
